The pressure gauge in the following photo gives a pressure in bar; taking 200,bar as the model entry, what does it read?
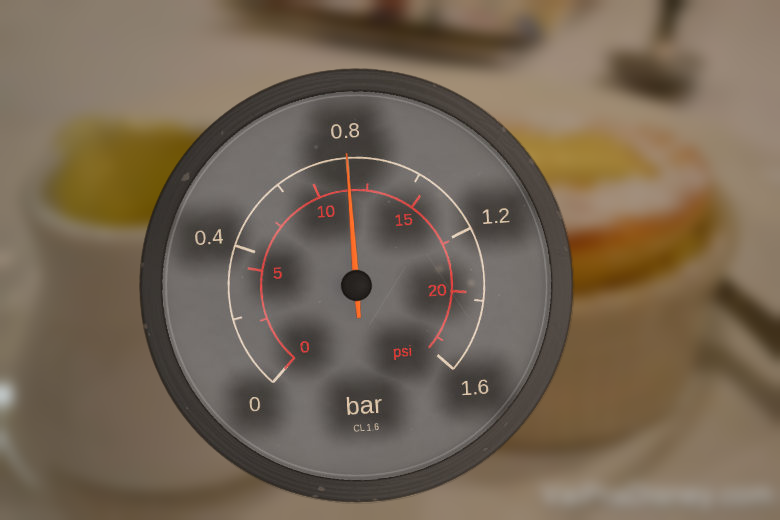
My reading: 0.8,bar
